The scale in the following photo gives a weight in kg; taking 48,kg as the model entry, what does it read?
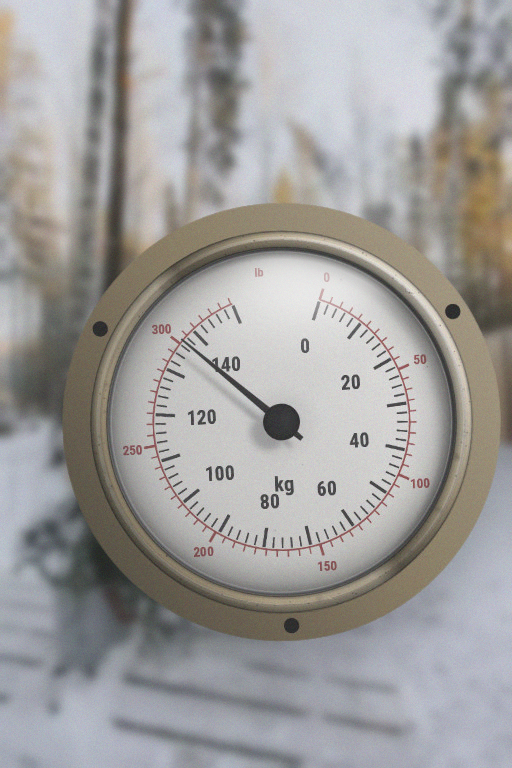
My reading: 137,kg
